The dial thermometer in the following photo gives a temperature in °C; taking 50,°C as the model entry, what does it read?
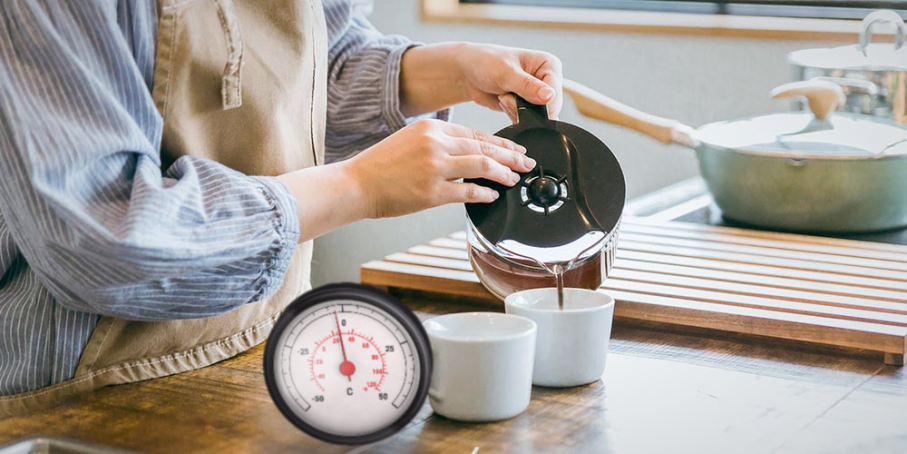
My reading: -2.5,°C
